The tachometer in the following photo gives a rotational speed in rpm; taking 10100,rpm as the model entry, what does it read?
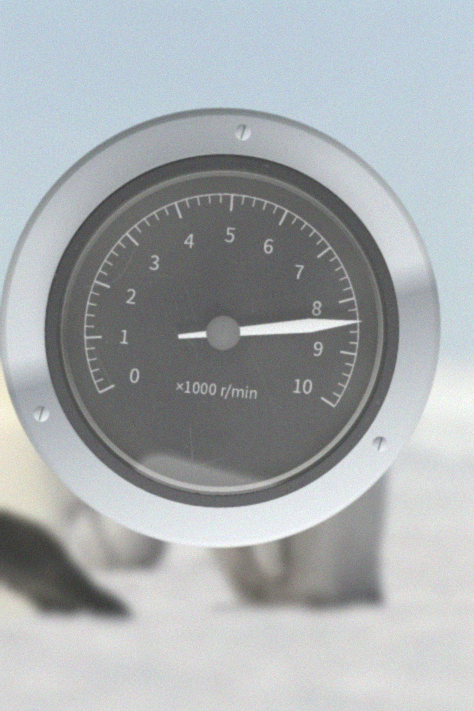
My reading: 8400,rpm
